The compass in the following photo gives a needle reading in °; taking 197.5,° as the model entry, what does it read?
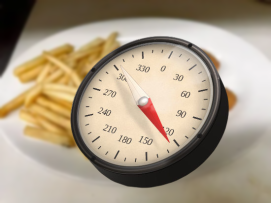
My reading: 125,°
